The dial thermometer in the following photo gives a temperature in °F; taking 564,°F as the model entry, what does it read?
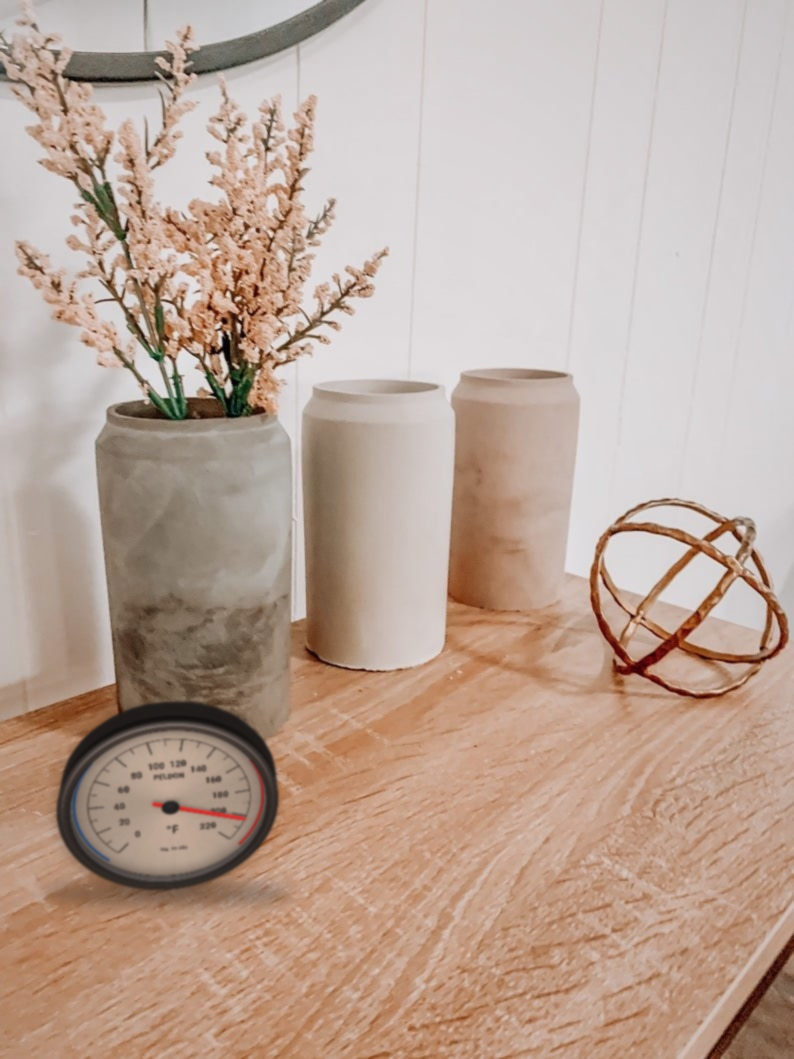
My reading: 200,°F
